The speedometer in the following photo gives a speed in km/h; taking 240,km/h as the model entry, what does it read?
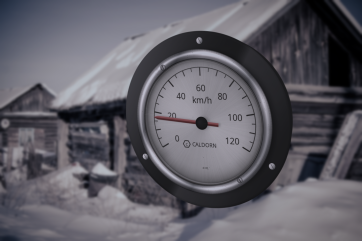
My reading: 17.5,km/h
